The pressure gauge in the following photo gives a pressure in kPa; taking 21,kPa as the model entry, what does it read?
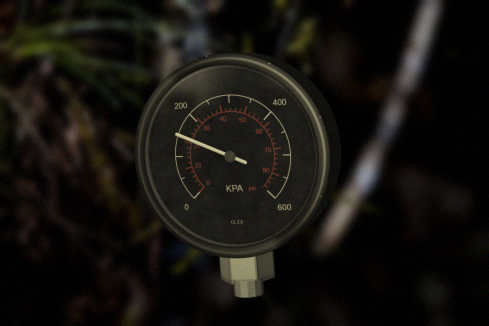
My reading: 150,kPa
